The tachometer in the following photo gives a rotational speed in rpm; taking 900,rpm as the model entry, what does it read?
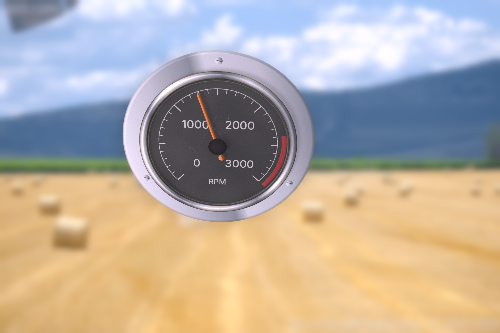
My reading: 1300,rpm
